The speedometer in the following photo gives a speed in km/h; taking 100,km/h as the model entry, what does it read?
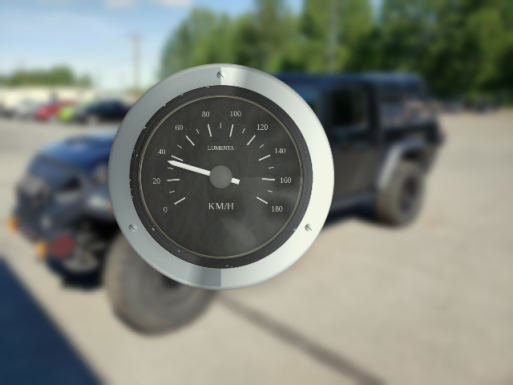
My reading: 35,km/h
